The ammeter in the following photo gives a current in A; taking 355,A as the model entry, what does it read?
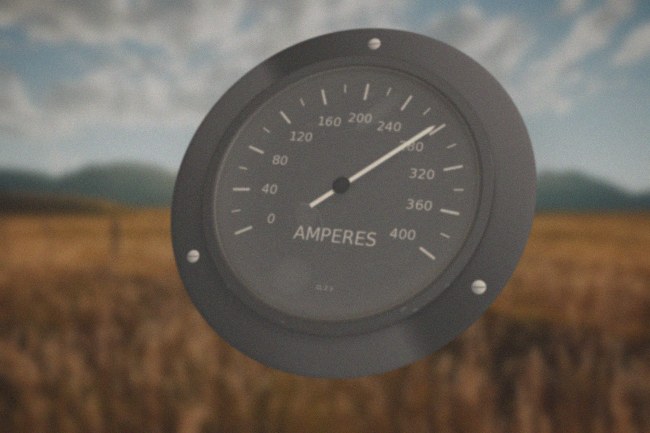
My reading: 280,A
